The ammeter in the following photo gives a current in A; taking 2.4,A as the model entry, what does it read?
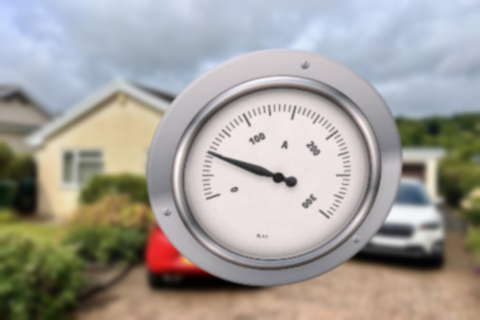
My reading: 50,A
